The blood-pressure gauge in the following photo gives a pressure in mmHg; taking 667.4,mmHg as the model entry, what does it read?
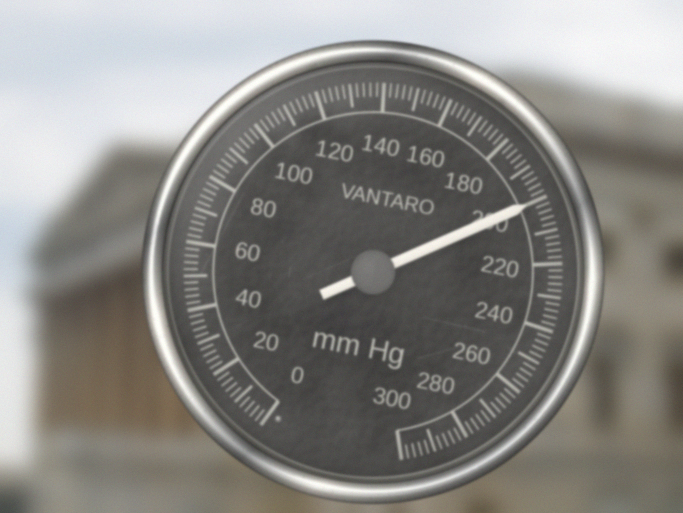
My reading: 200,mmHg
